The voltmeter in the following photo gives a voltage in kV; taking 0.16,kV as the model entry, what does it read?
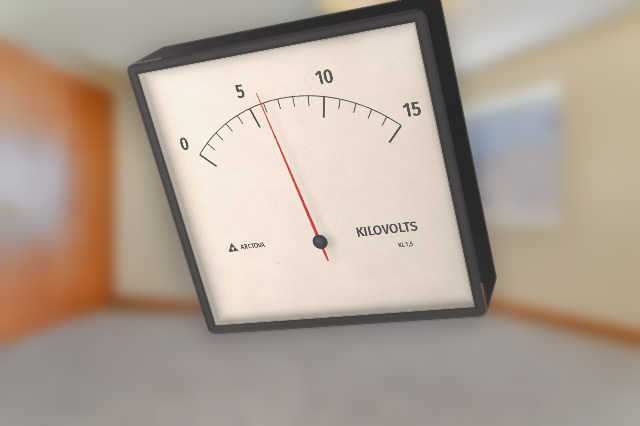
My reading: 6,kV
